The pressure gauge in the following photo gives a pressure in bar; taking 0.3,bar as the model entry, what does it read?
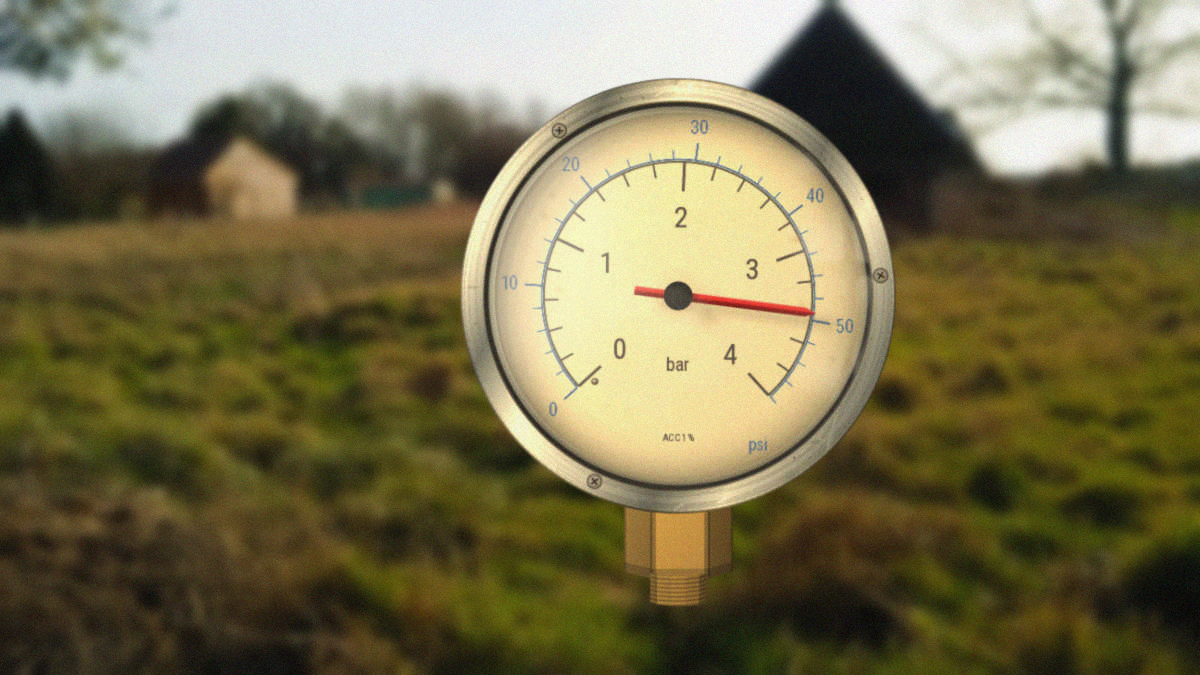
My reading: 3.4,bar
